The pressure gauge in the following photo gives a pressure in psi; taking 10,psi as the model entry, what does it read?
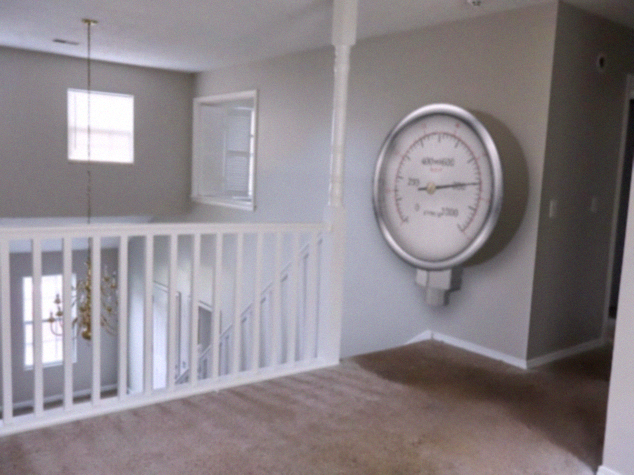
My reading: 800,psi
